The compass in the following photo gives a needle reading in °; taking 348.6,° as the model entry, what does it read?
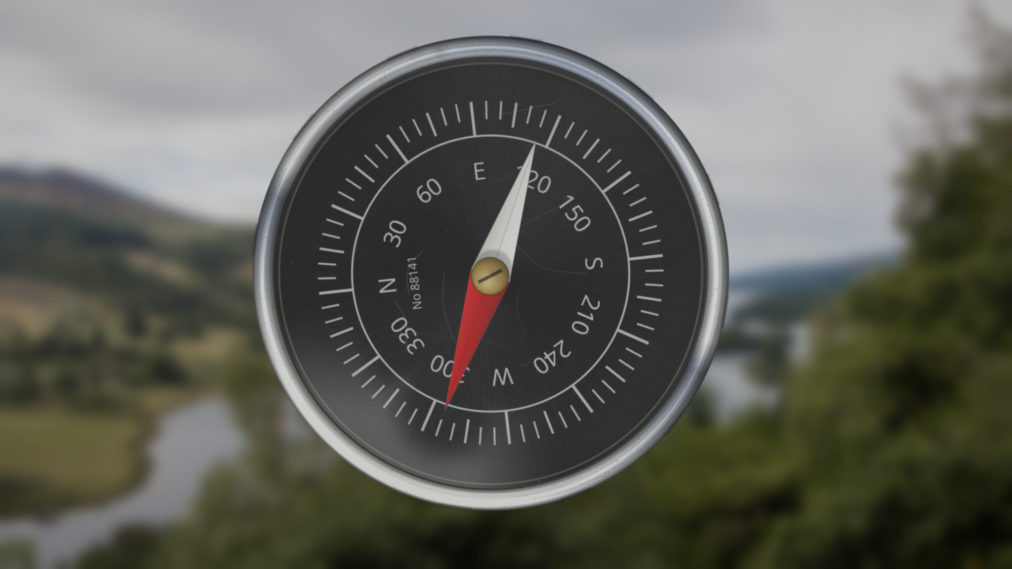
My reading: 295,°
